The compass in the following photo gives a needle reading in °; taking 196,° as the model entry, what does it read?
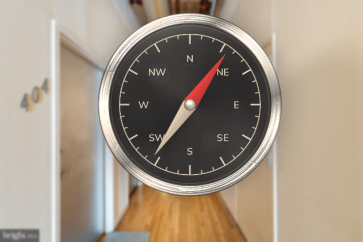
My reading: 35,°
